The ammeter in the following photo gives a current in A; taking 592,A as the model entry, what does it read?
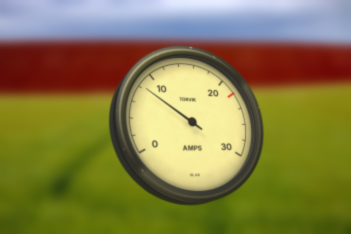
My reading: 8,A
